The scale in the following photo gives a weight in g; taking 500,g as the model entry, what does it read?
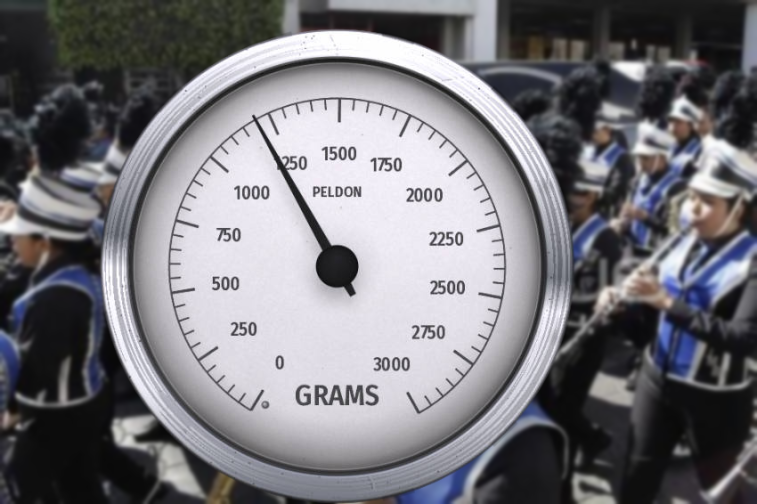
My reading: 1200,g
